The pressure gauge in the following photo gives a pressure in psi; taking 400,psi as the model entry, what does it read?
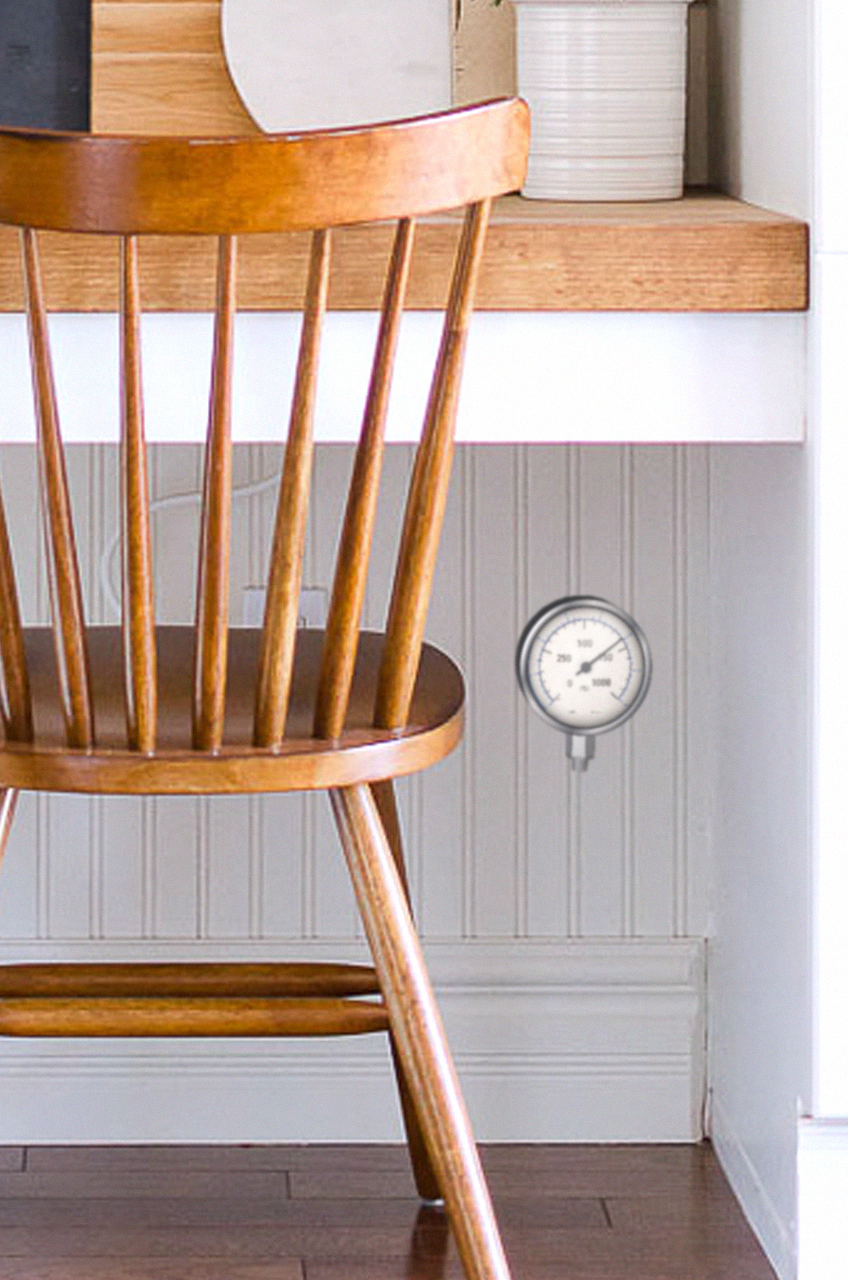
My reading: 700,psi
